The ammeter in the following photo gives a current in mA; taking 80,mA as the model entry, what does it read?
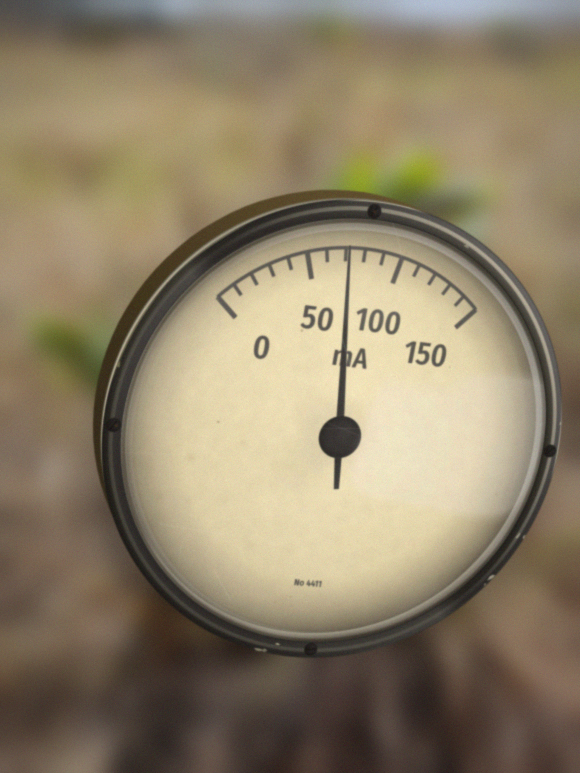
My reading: 70,mA
